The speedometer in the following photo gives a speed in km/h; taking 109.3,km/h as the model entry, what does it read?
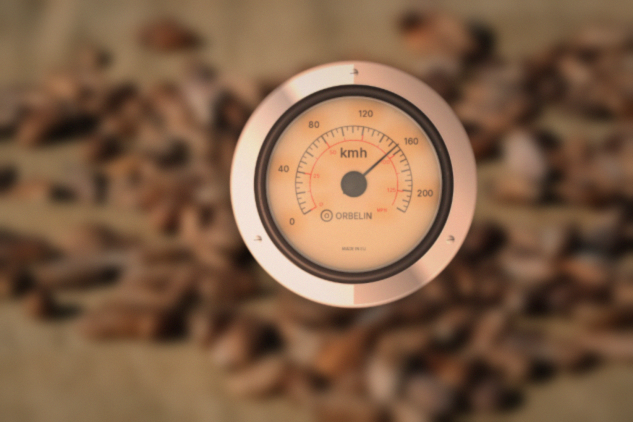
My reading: 155,km/h
